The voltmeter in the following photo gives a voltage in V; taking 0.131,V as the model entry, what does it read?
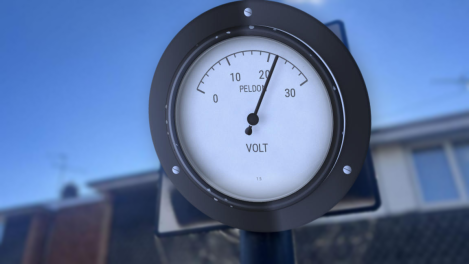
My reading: 22,V
